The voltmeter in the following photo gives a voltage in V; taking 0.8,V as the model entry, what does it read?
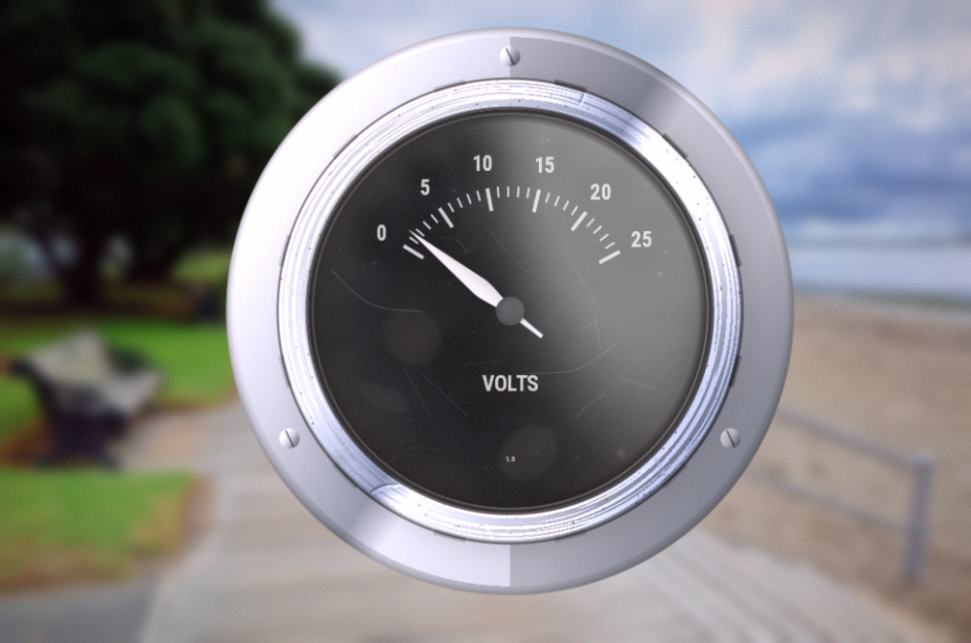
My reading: 1.5,V
